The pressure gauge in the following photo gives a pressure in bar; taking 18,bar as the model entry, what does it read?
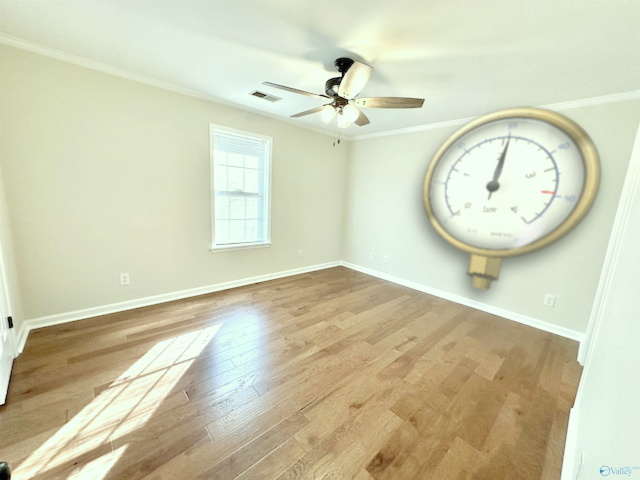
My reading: 2.1,bar
